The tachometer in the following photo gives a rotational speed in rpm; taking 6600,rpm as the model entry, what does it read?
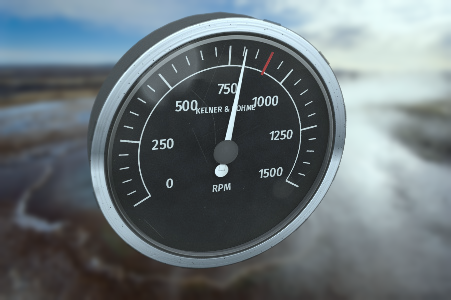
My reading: 800,rpm
